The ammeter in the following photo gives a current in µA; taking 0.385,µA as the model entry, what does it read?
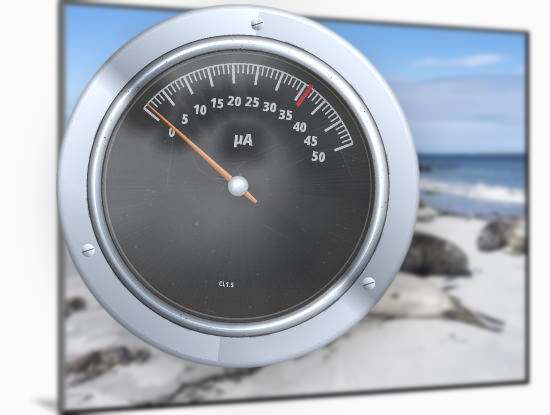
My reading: 1,µA
